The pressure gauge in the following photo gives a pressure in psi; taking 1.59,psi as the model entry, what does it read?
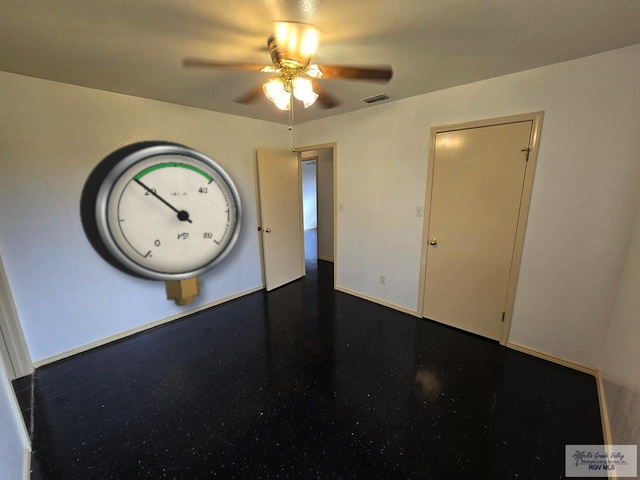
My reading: 20,psi
